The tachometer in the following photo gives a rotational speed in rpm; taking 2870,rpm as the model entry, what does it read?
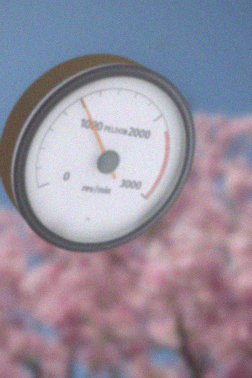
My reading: 1000,rpm
